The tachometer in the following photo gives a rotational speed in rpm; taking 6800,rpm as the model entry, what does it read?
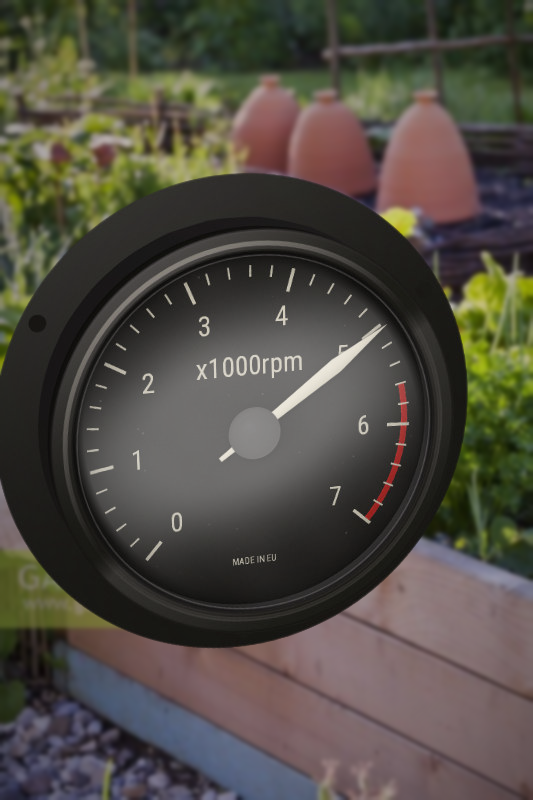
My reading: 5000,rpm
